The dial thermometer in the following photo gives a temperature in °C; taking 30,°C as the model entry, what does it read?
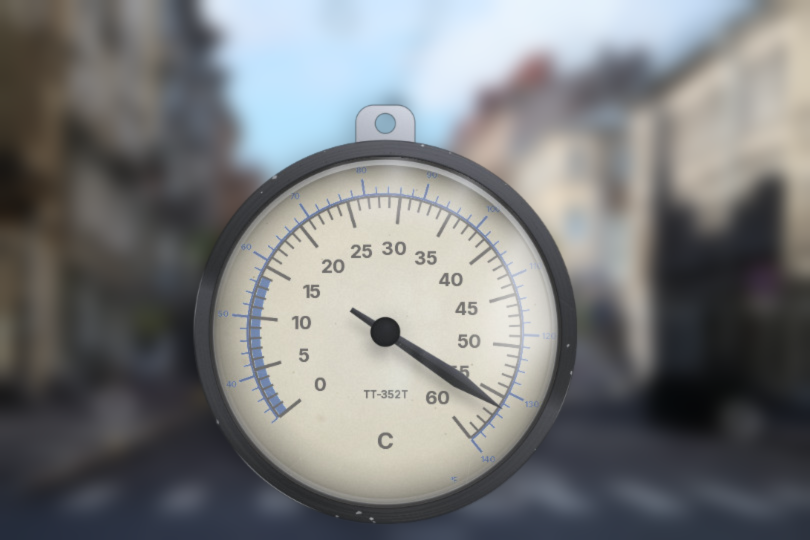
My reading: 56,°C
